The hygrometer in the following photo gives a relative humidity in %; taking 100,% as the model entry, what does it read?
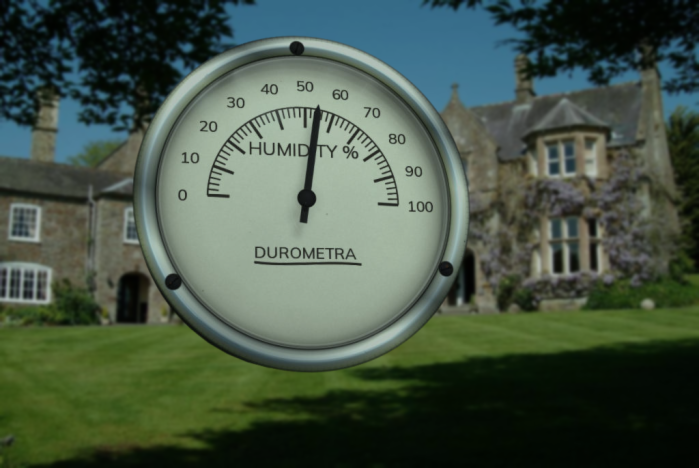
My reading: 54,%
